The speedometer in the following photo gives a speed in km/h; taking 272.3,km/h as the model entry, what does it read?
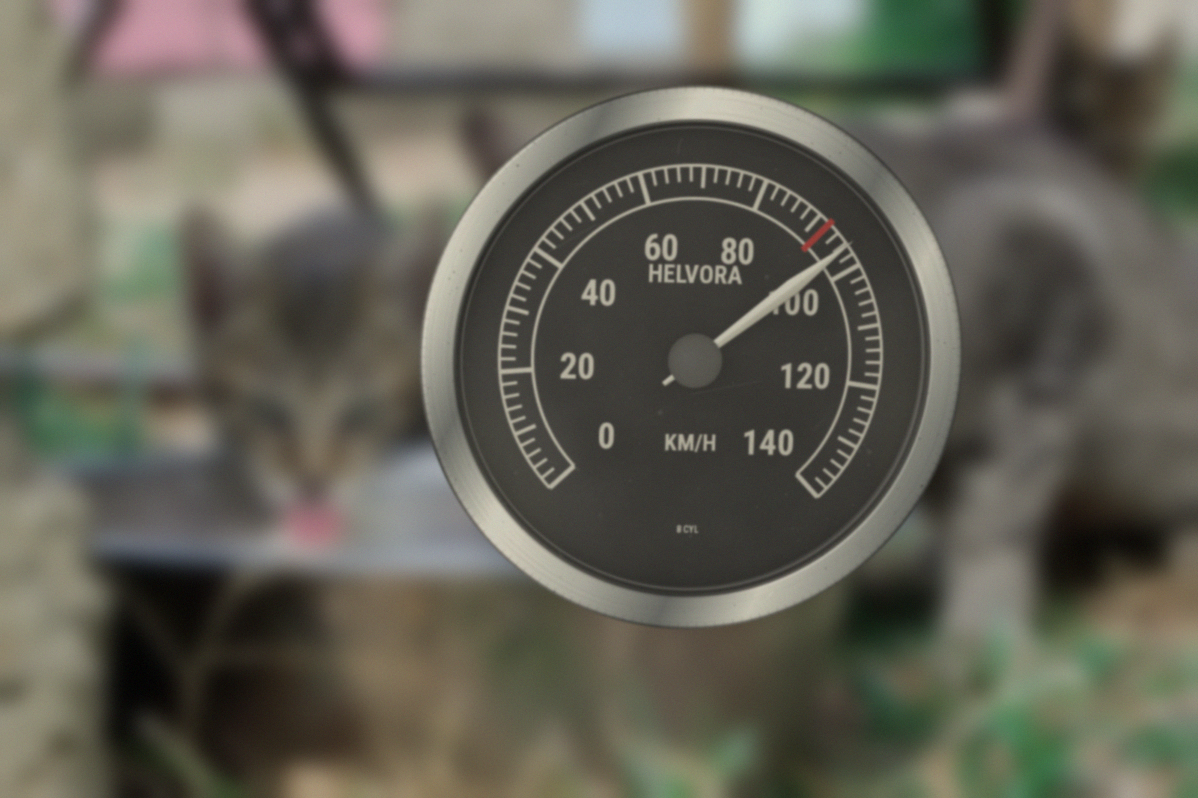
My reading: 96,km/h
